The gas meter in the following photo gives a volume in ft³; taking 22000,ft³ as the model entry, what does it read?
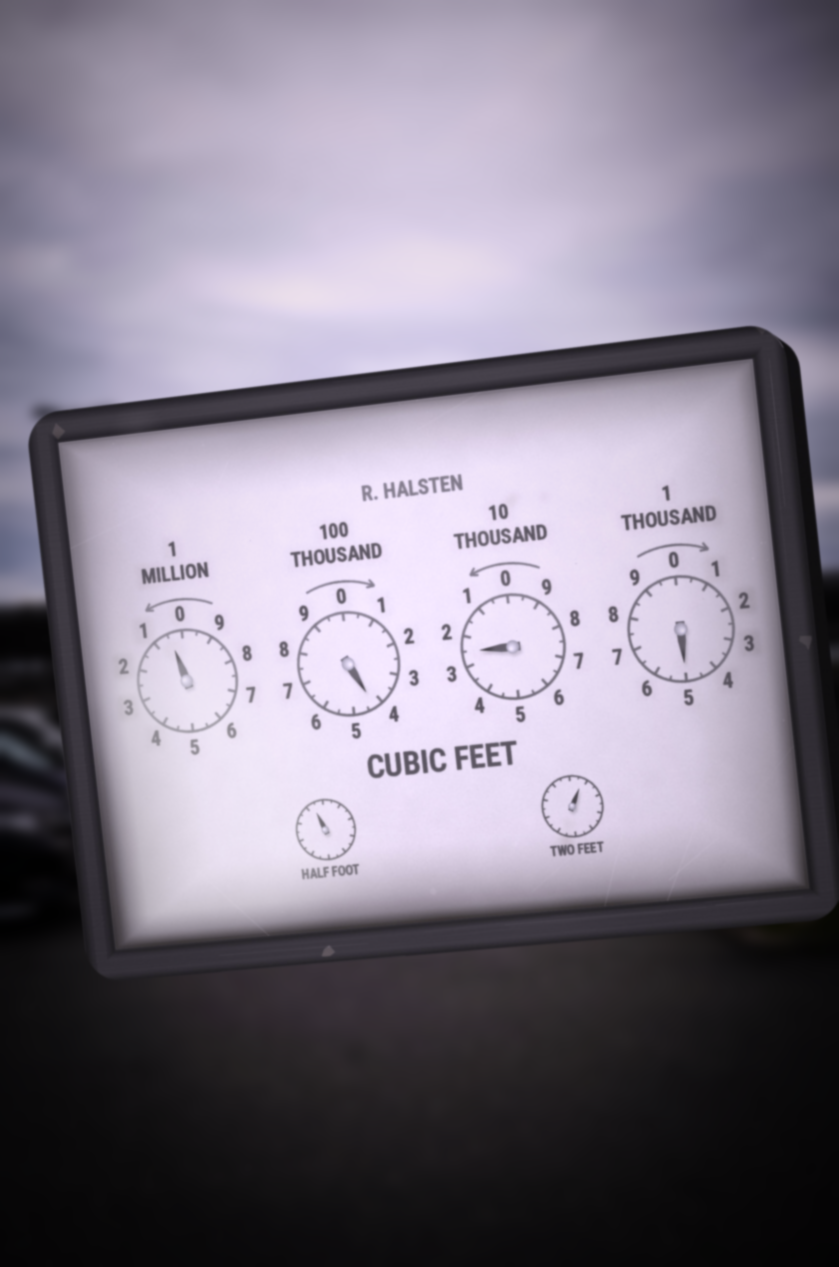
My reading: 42500,ft³
